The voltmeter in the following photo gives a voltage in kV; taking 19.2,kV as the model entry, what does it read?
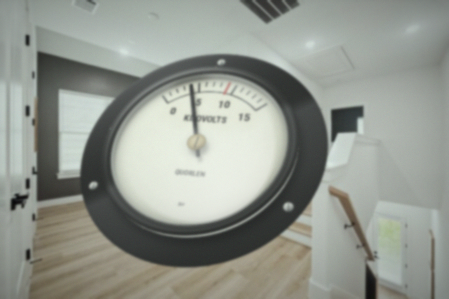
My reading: 4,kV
